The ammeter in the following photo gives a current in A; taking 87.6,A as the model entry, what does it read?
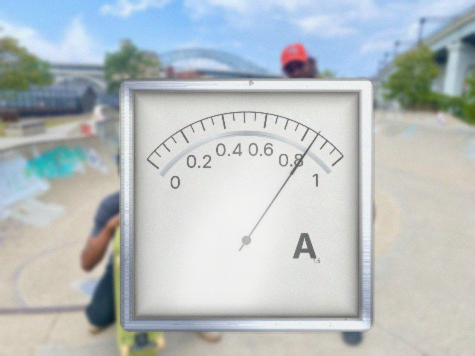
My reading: 0.85,A
